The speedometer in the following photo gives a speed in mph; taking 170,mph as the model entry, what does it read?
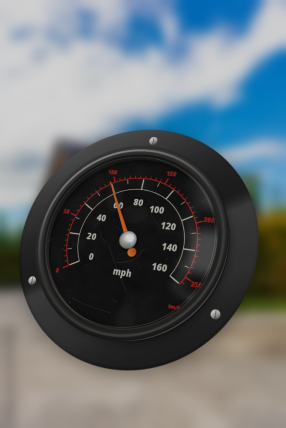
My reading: 60,mph
